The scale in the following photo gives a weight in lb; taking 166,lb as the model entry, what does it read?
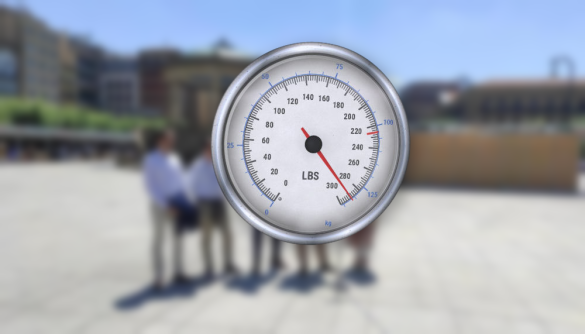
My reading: 290,lb
